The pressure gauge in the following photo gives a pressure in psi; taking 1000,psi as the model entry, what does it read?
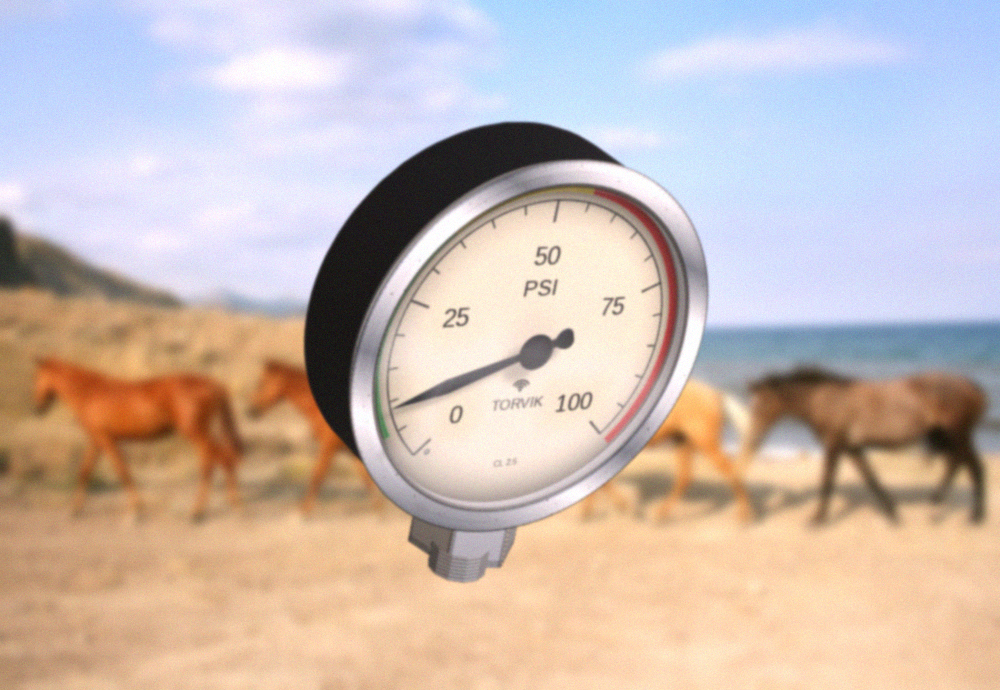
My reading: 10,psi
